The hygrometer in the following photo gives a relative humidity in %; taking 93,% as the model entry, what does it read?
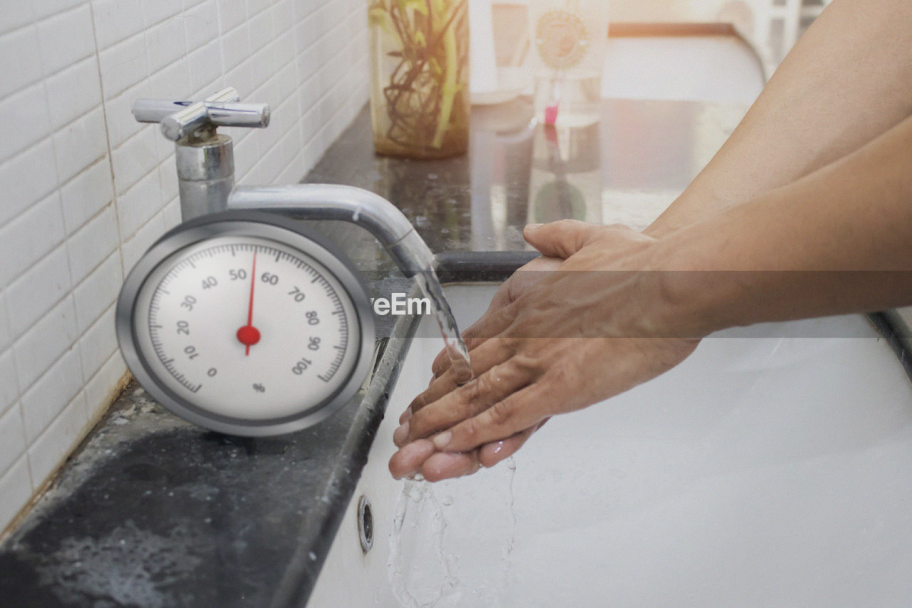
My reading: 55,%
